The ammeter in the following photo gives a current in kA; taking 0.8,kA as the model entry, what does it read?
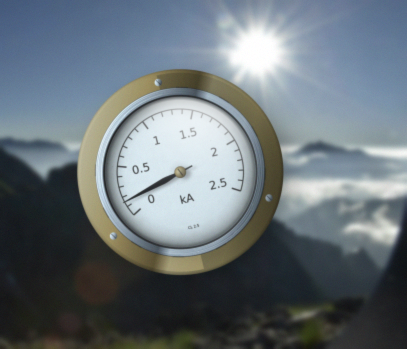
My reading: 0.15,kA
